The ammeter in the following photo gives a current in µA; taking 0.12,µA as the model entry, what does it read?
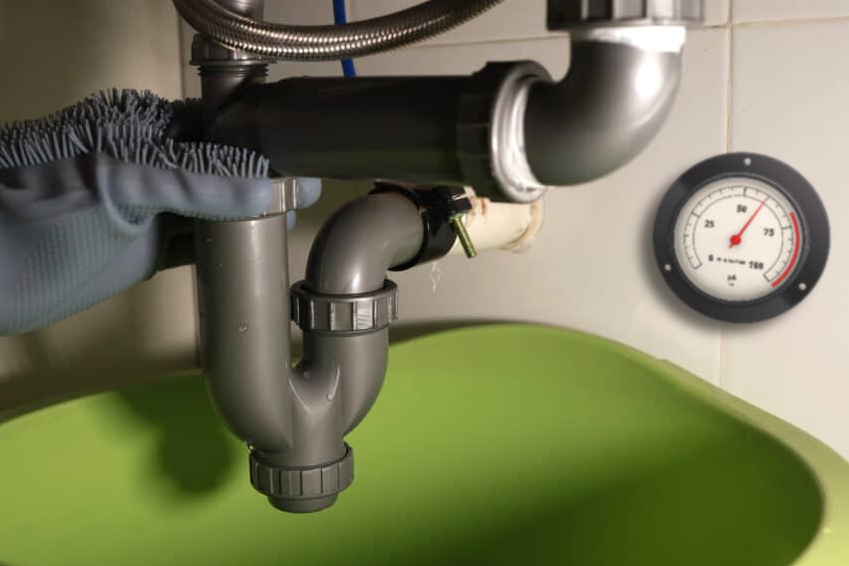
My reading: 60,µA
